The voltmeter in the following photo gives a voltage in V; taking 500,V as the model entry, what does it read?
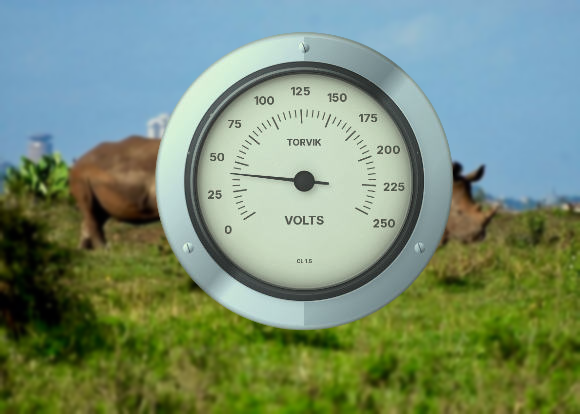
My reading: 40,V
